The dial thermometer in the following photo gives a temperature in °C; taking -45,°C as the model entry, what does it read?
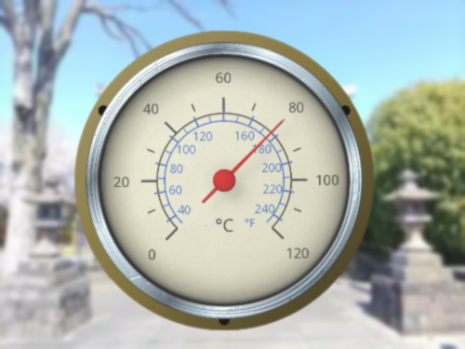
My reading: 80,°C
